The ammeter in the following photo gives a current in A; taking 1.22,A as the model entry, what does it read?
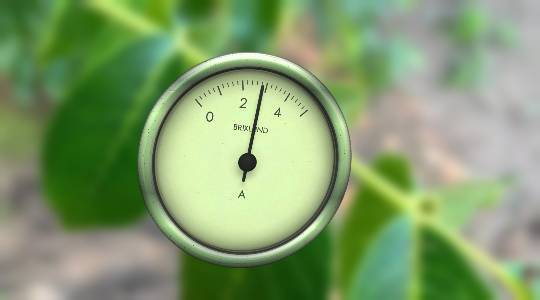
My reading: 2.8,A
